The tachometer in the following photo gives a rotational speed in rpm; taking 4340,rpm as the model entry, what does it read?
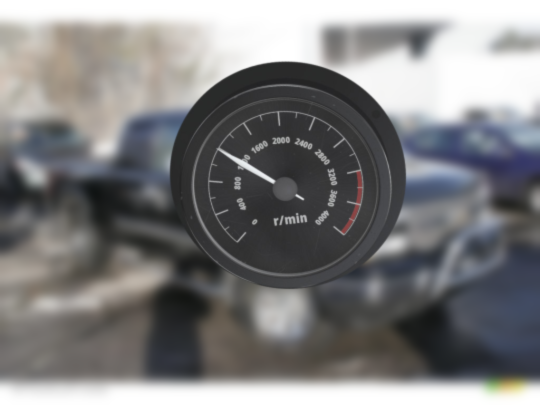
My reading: 1200,rpm
